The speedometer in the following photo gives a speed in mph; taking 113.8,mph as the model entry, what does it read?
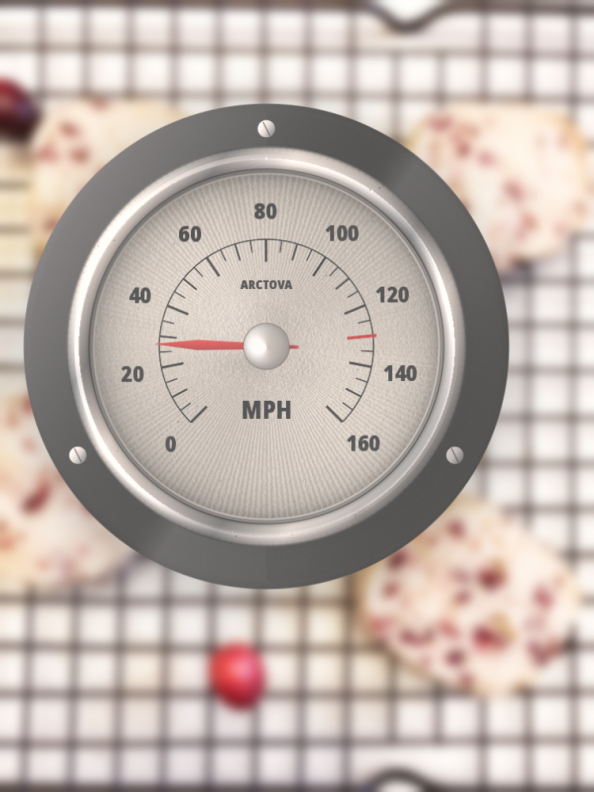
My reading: 27.5,mph
